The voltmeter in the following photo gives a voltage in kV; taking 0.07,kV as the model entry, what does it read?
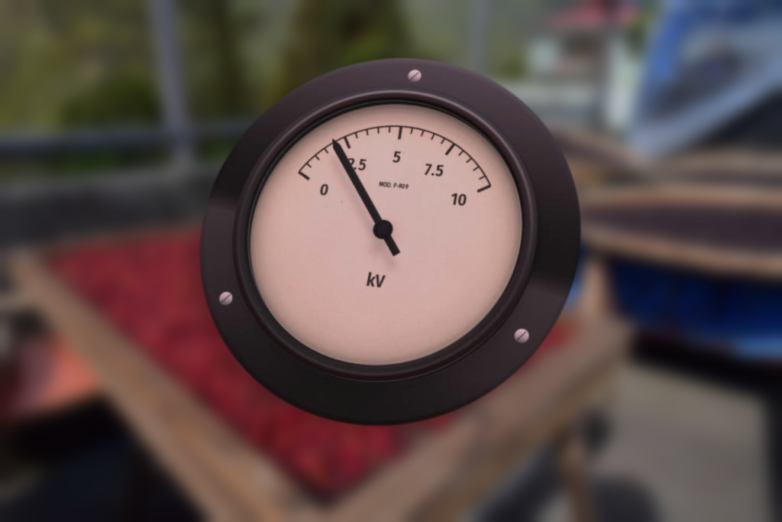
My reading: 2,kV
